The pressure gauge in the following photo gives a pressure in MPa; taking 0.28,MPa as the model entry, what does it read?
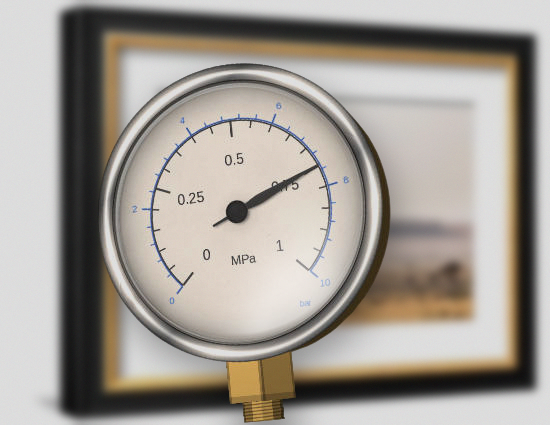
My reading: 0.75,MPa
